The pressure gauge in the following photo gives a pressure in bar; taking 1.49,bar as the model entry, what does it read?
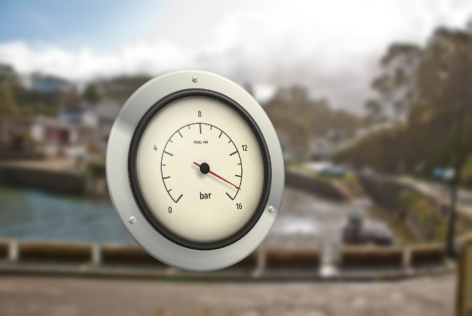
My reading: 15,bar
